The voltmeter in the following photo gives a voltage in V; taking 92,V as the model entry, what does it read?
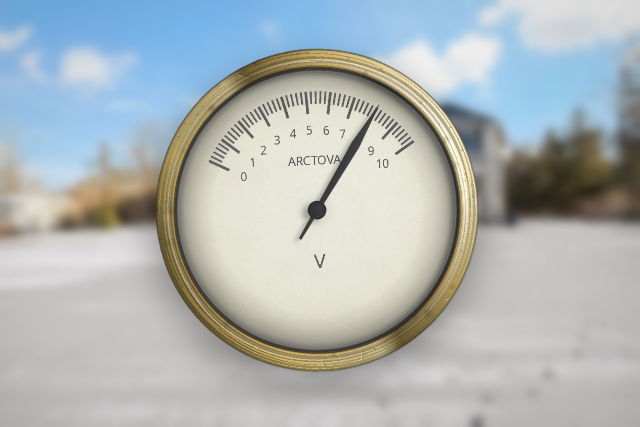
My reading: 8,V
